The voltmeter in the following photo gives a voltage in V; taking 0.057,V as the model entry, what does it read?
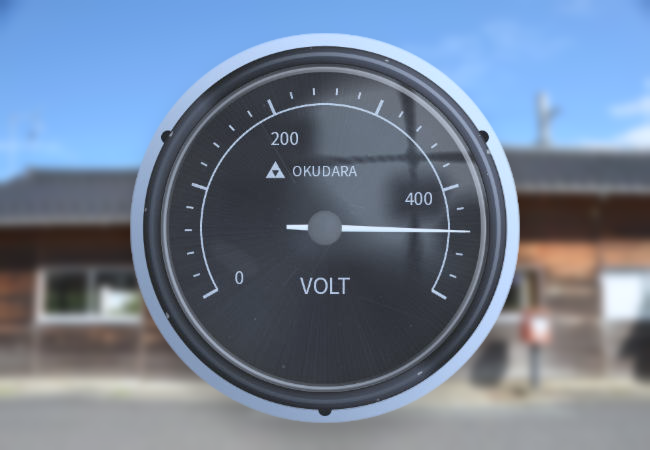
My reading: 440,V
